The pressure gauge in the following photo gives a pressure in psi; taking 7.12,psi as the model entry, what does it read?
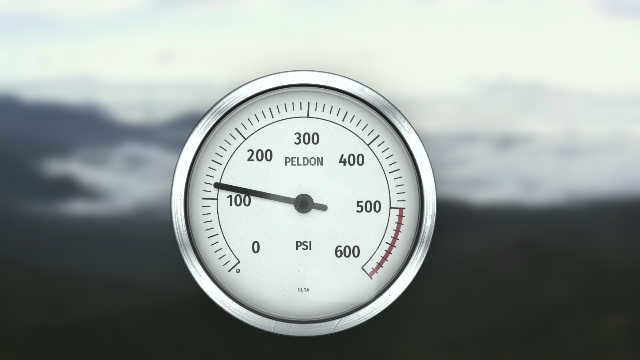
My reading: 120,psi
